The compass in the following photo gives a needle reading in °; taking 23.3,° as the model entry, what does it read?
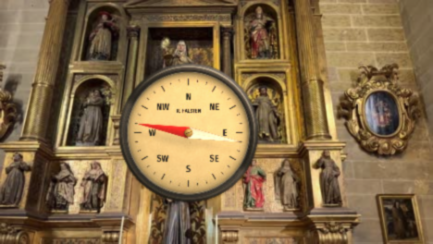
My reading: 280,°
